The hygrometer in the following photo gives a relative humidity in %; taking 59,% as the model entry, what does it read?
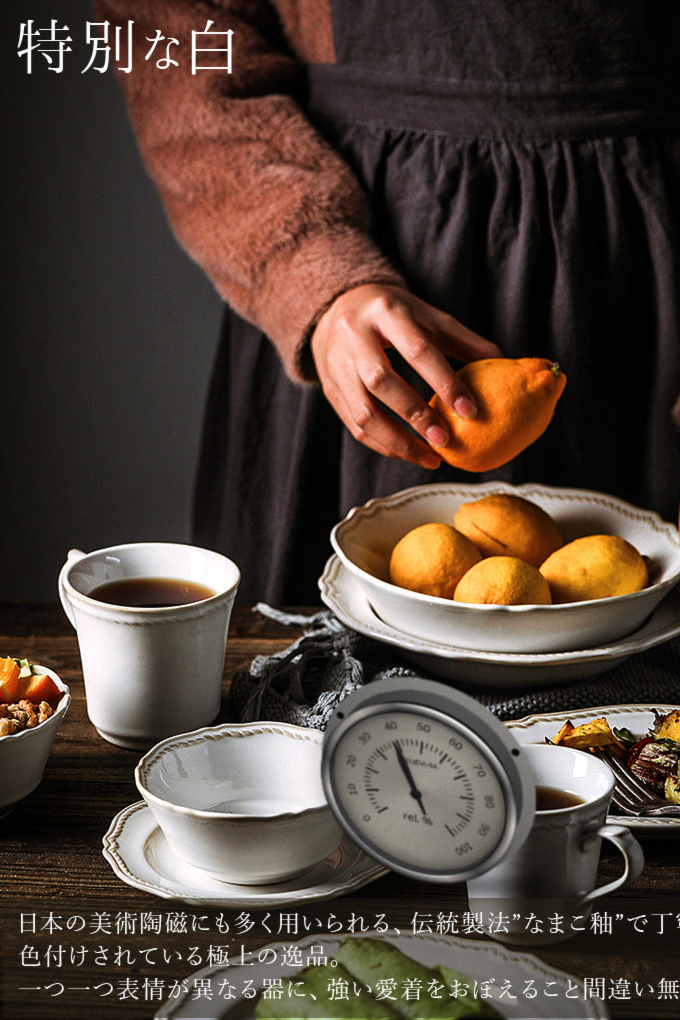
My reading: 40,%
